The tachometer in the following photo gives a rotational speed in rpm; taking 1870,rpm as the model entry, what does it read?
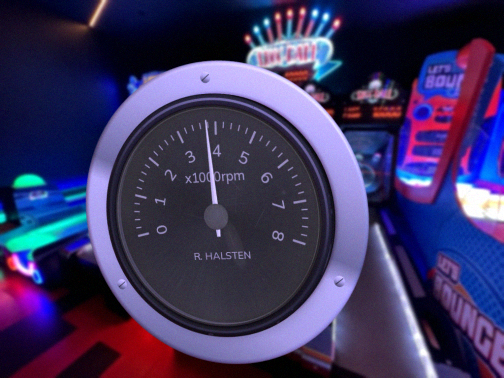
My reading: 3800,rpm
